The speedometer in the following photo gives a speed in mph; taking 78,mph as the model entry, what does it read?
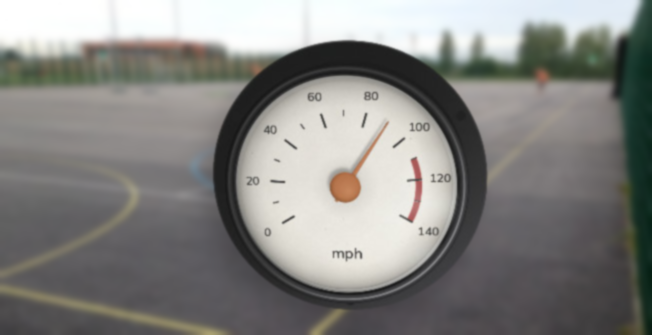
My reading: 90,mph
